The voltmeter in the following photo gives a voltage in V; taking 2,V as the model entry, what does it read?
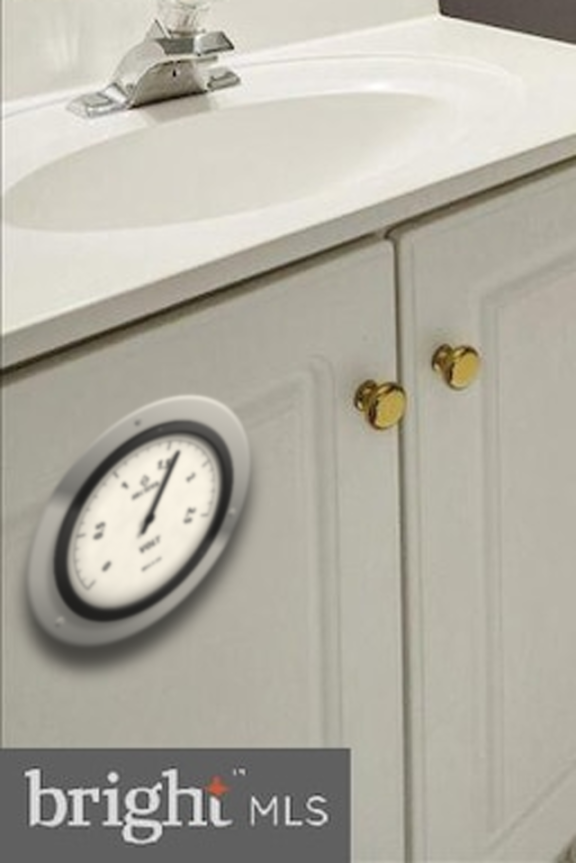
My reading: 1.6,V
